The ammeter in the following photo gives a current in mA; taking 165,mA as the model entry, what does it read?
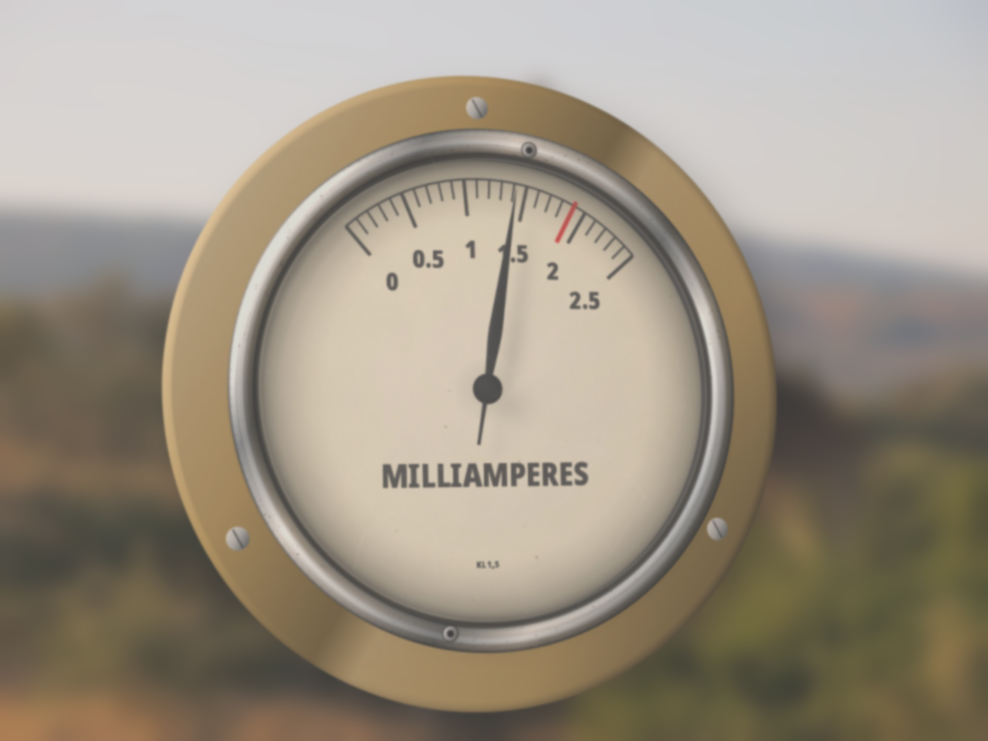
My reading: 1.4,mA
